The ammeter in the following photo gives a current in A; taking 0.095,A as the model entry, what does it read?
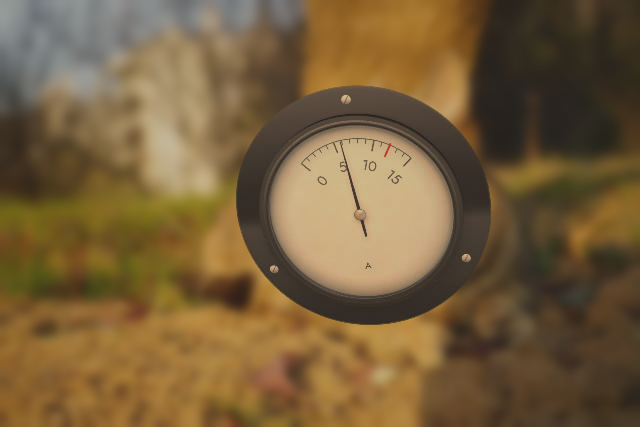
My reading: 6,A
